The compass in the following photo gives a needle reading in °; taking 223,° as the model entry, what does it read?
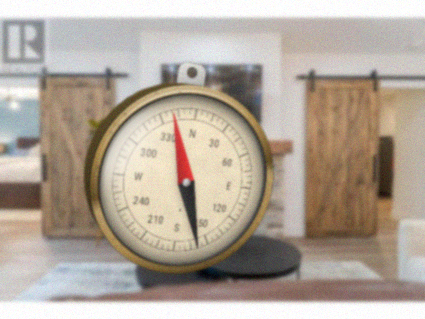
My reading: 340,°
